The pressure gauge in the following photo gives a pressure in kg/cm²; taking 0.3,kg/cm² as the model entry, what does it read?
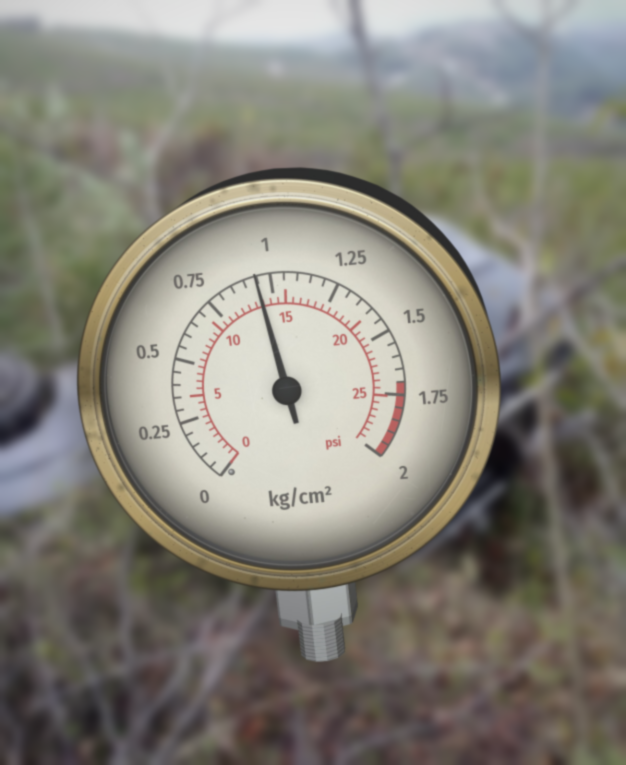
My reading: 0.95,kg/cm²
